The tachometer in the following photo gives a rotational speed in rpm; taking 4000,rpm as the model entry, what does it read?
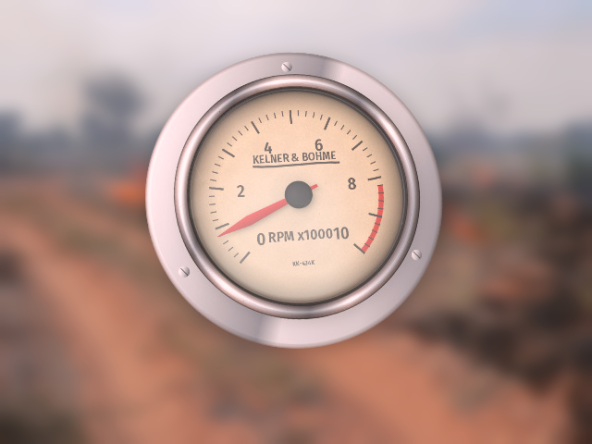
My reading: 800,rpm
